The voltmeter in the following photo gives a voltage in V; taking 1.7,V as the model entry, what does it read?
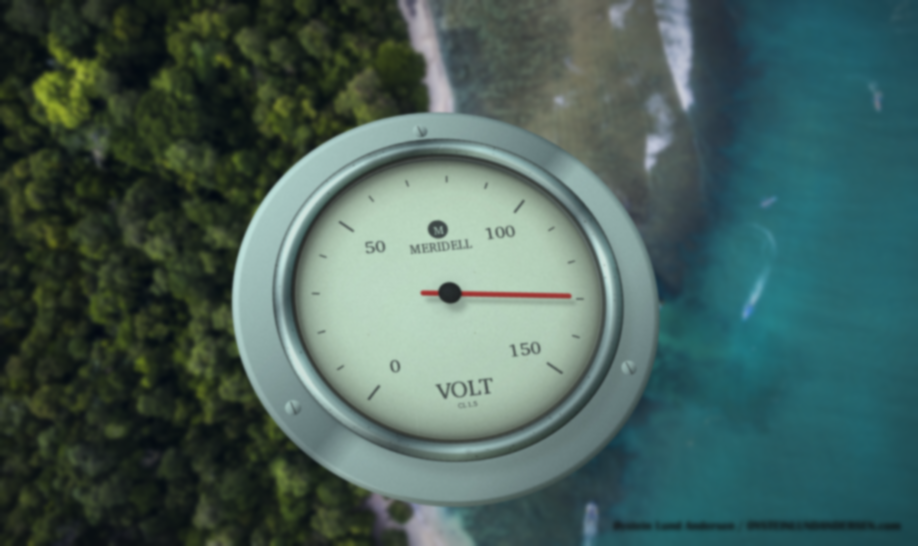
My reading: 130,V
